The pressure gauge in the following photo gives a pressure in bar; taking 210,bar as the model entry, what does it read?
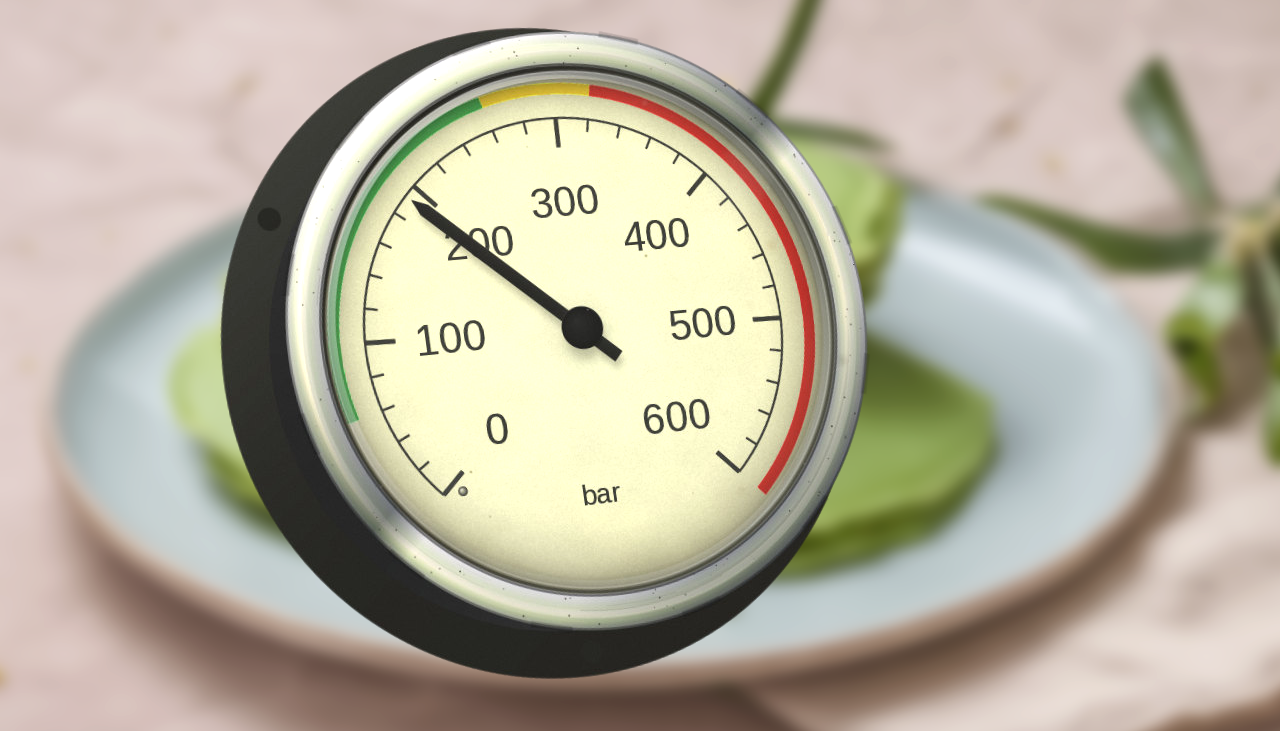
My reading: 190,bar
